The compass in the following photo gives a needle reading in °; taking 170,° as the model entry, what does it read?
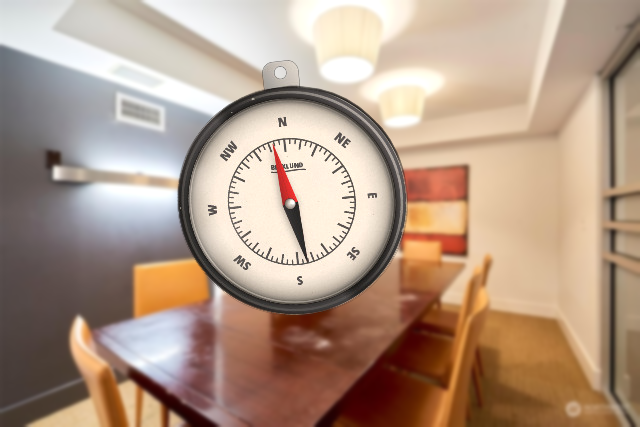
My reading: 350,°
